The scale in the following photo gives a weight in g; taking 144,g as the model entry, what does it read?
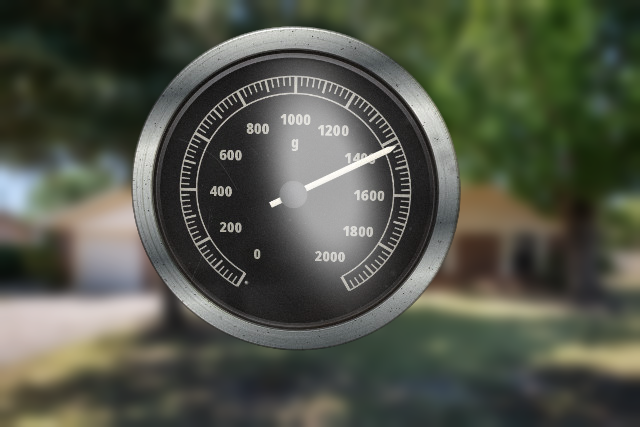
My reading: 1420,g
